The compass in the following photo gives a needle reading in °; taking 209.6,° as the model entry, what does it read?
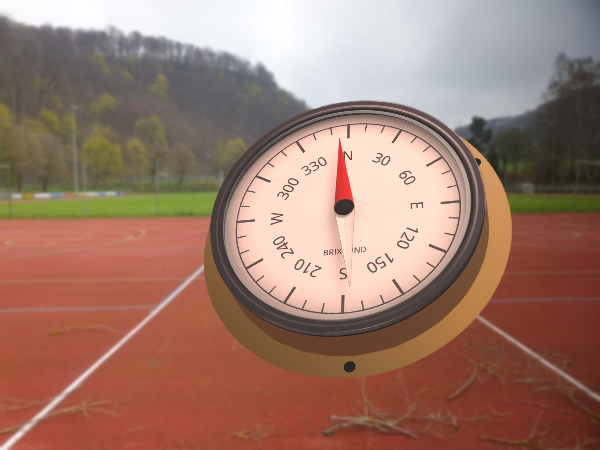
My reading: 355,°
